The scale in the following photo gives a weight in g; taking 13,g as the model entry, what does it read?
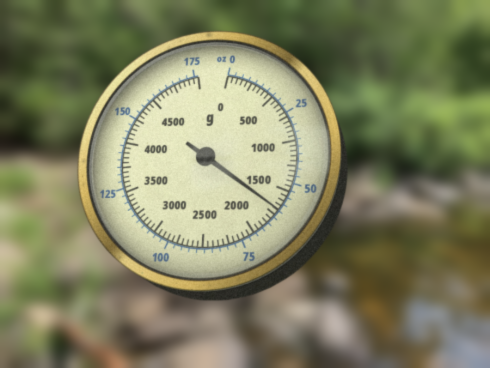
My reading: 1700,g
